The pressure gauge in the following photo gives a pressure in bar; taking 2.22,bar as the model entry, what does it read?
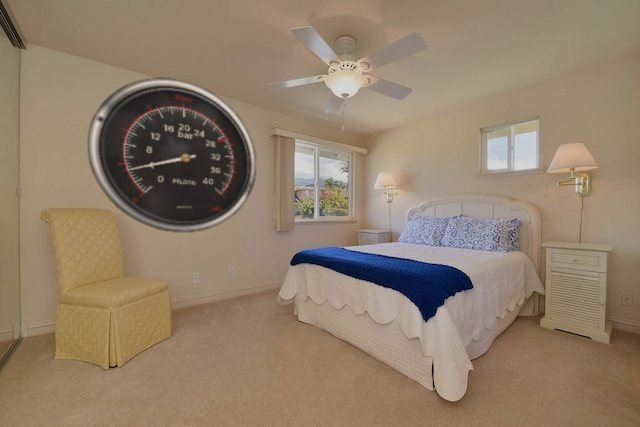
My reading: 4,bar
